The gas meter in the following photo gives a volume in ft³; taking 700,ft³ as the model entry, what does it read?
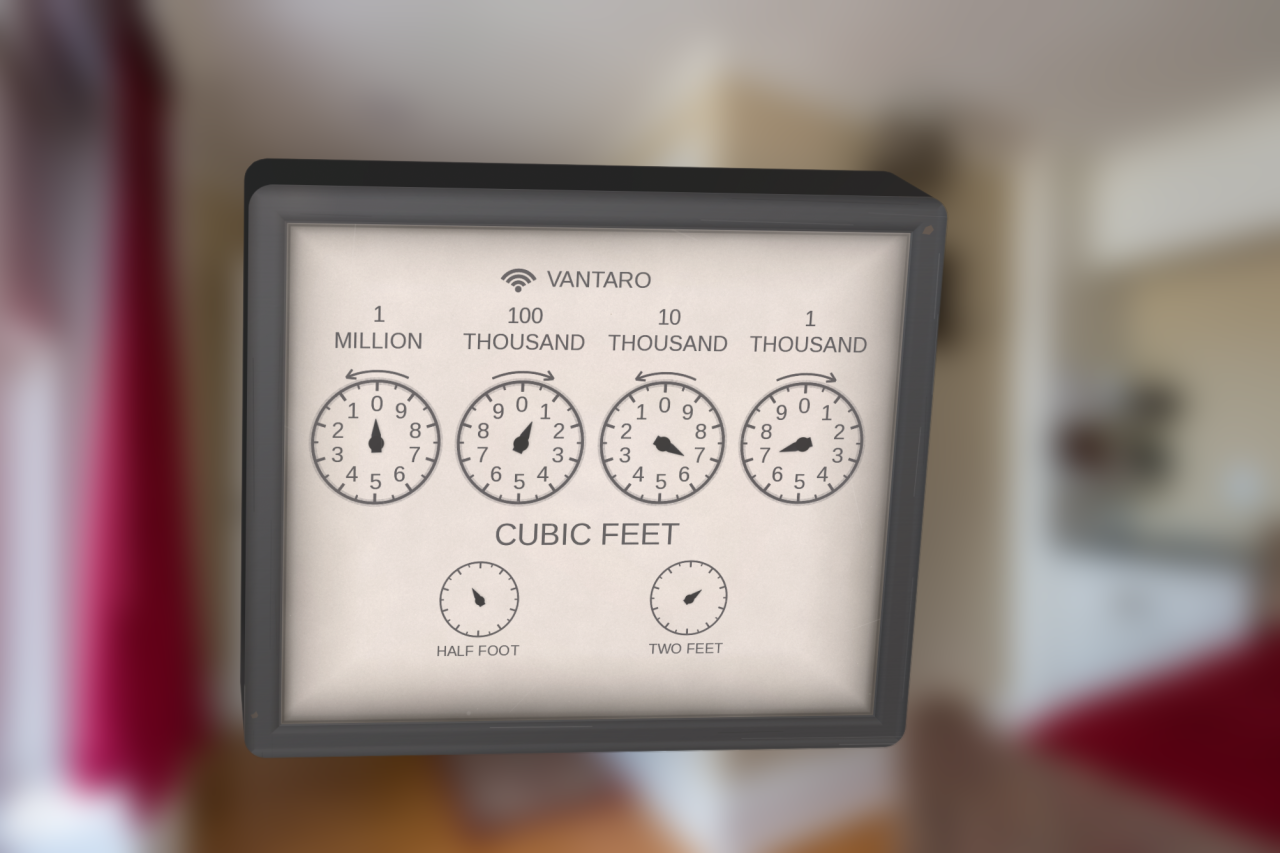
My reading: 6700,ft³
